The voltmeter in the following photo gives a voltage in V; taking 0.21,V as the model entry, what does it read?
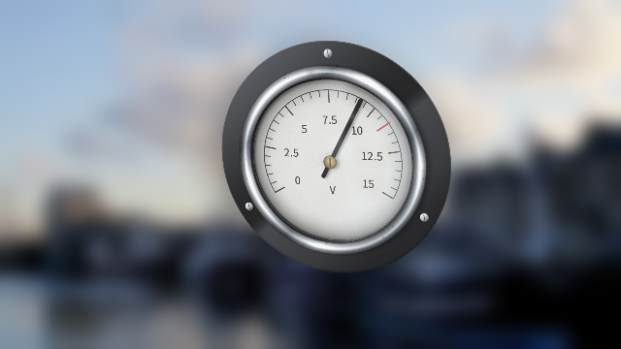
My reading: 9.25,V
